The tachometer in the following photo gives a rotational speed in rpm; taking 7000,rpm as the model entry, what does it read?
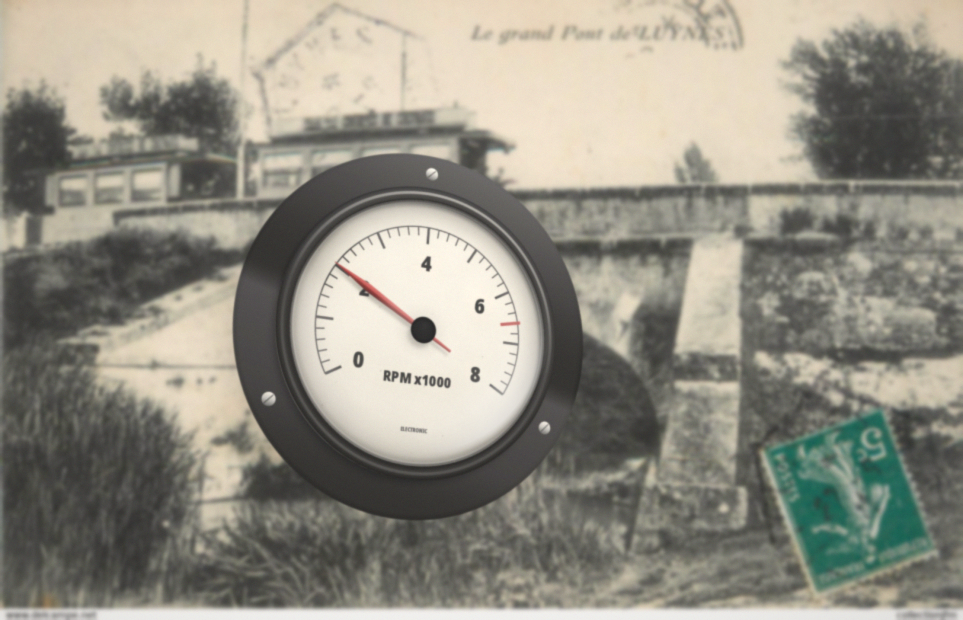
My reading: 2000,rpm
